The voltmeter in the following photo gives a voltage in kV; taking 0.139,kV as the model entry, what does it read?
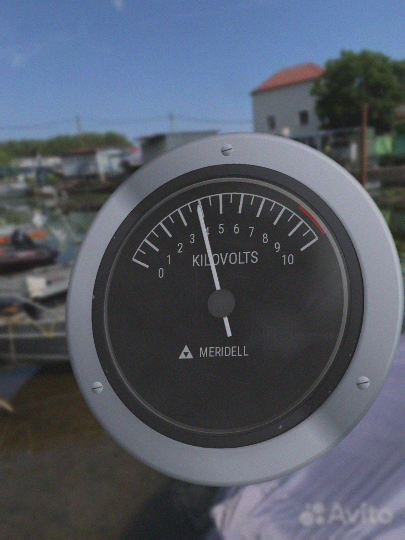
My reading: 4,kV
